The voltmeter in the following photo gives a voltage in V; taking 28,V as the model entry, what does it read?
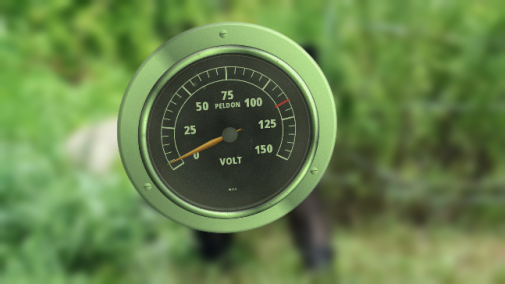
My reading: 5,V
